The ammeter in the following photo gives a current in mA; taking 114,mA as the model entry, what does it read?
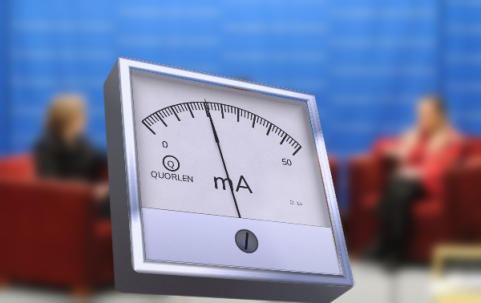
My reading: 20,mA
